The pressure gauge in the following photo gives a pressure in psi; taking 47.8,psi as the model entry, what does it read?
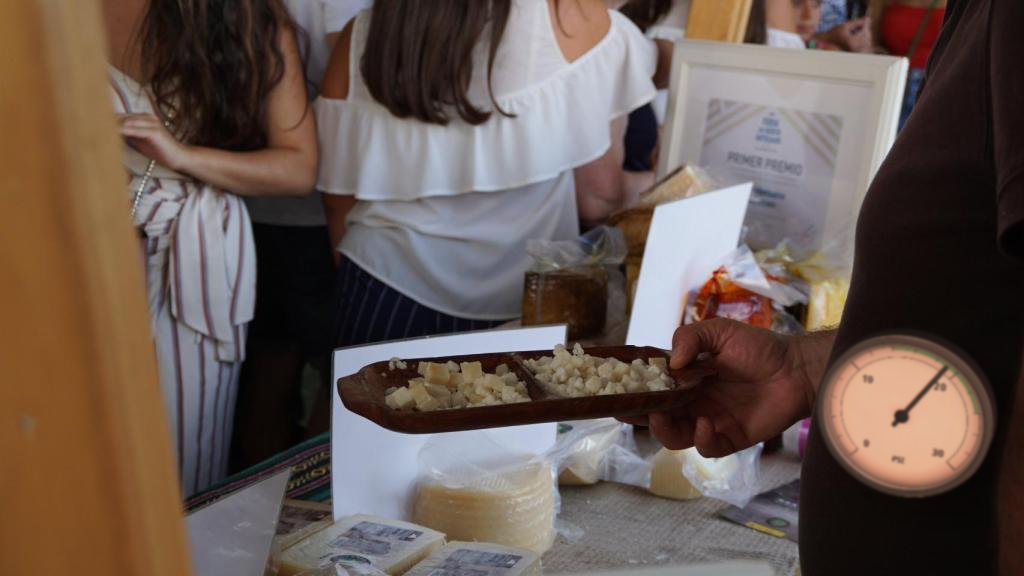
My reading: 19,psi
